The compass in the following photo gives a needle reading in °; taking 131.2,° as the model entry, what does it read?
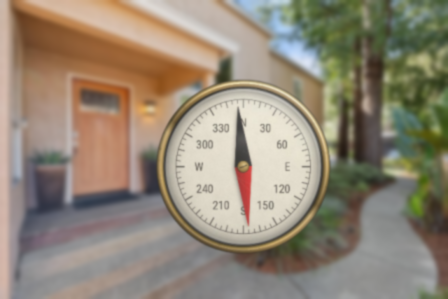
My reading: 175,°
